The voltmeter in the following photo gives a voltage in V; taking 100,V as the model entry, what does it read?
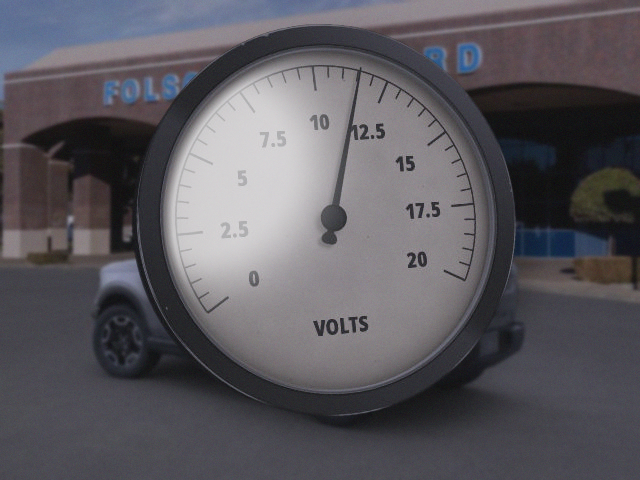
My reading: 11.5,V
